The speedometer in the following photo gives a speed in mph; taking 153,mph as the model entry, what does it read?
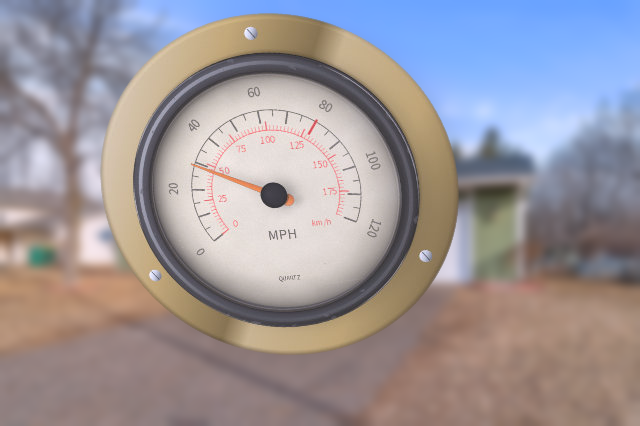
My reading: 30,mph
